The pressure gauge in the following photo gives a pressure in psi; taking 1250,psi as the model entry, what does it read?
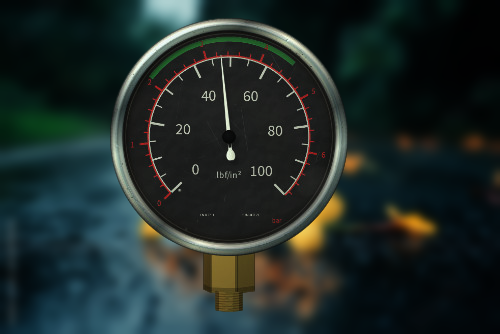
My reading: 47.5,psi
